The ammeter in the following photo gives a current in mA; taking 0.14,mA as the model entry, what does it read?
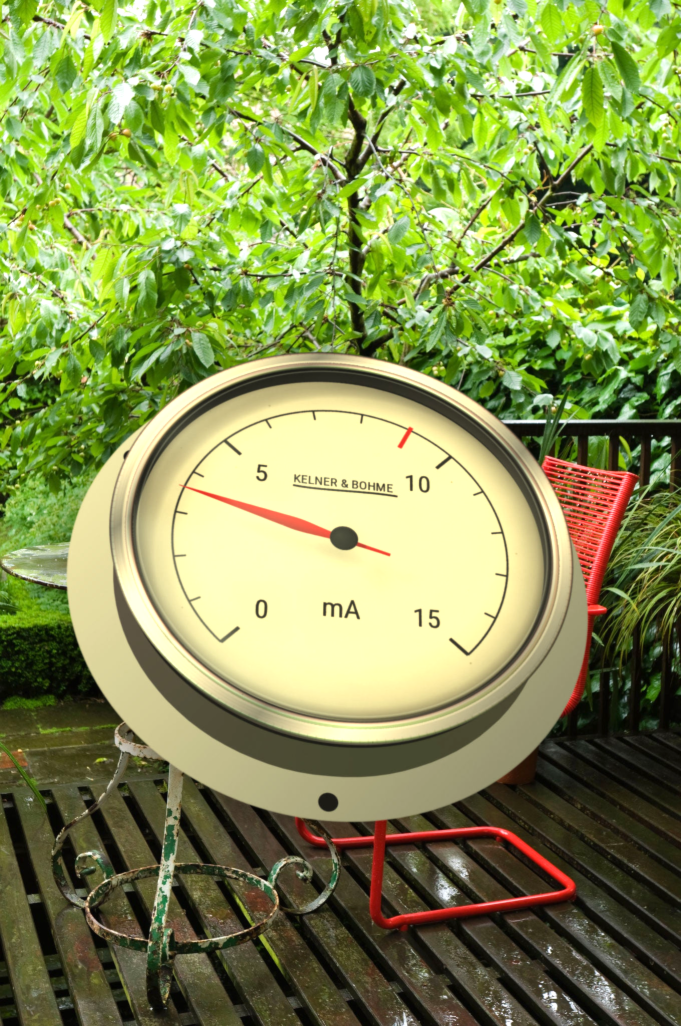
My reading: 3.5,mA
